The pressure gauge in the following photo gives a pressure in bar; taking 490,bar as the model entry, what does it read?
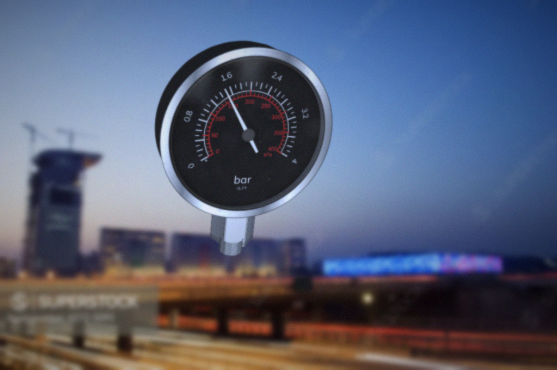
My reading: 1.5,bar
